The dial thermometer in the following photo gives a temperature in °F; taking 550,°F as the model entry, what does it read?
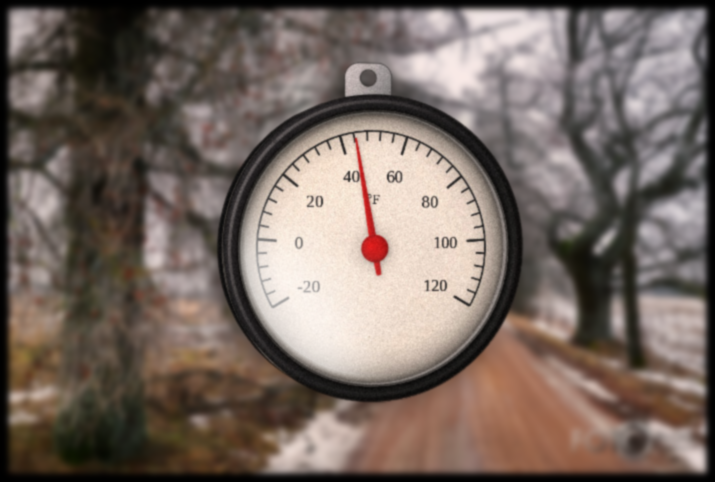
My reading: 44,°F
